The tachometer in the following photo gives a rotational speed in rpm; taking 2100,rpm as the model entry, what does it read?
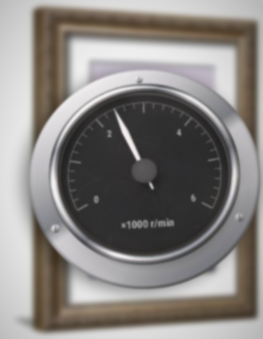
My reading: 2400,rpm
